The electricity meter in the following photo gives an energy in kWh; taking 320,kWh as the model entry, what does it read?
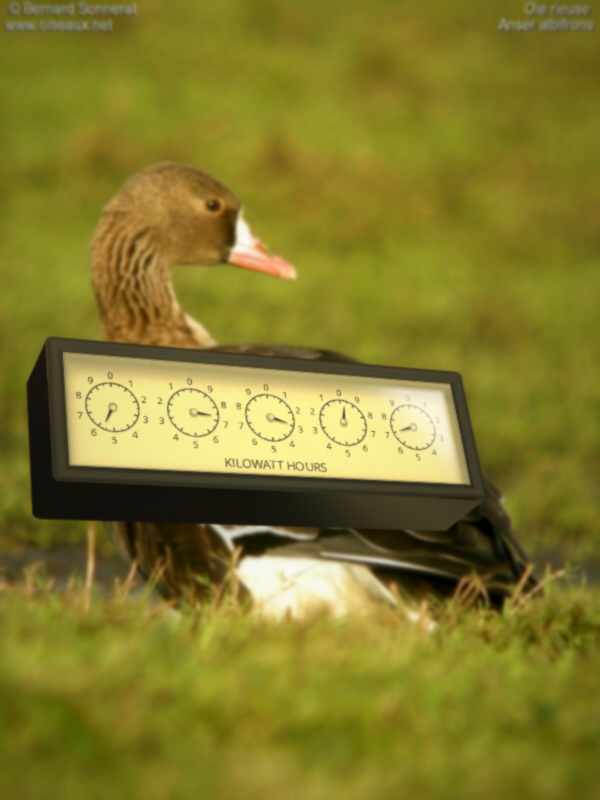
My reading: 57297,kWh
